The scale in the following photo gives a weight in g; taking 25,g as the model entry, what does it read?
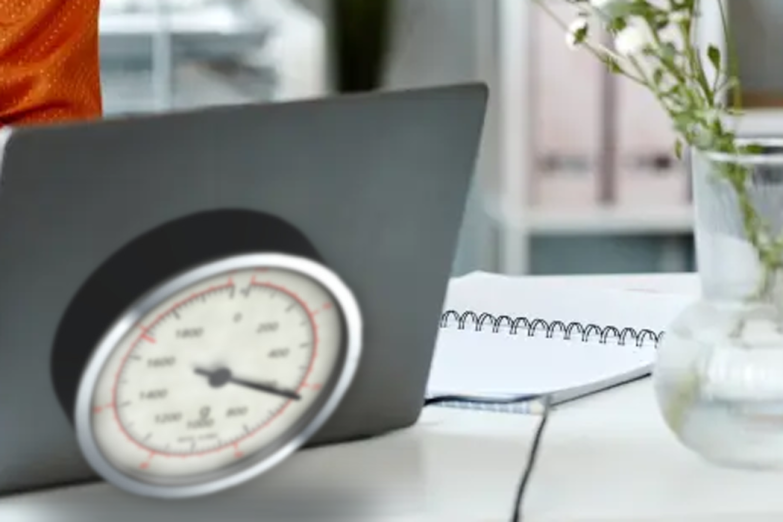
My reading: 600,g
